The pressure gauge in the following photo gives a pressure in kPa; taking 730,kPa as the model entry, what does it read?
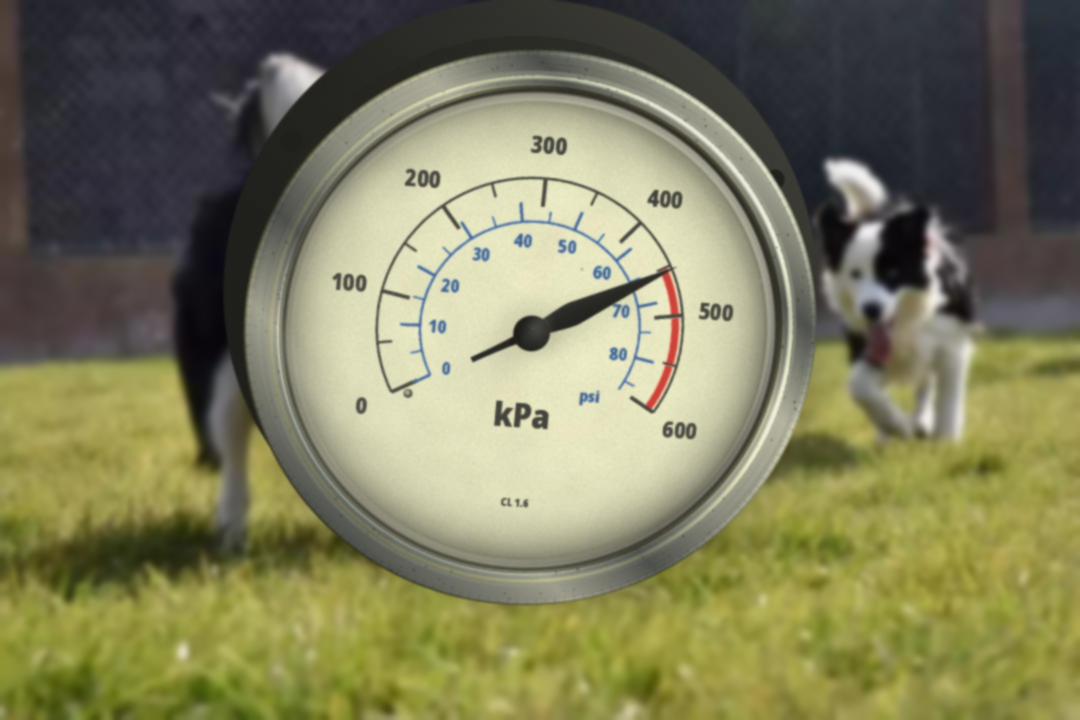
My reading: 450,kPa
